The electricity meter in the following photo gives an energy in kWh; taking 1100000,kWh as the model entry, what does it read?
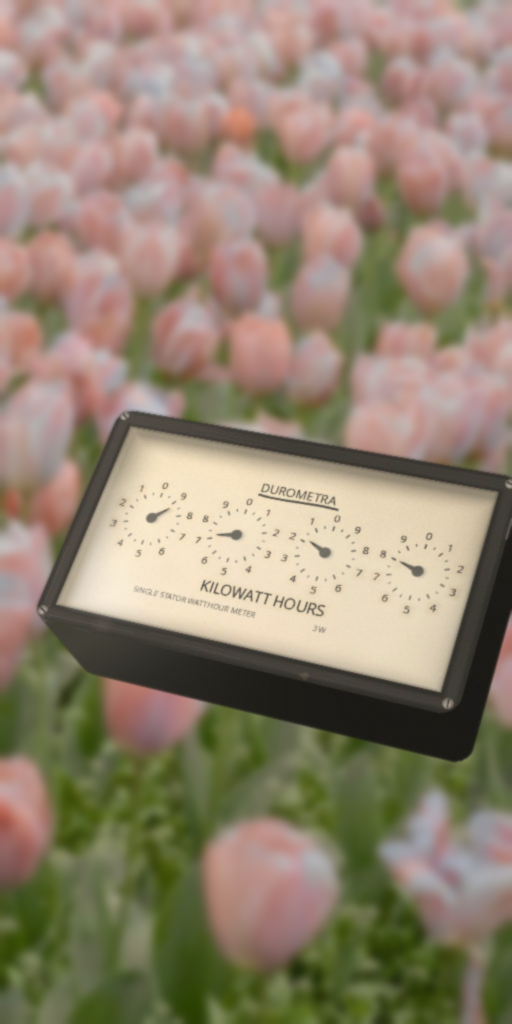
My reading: 8718,kWh
